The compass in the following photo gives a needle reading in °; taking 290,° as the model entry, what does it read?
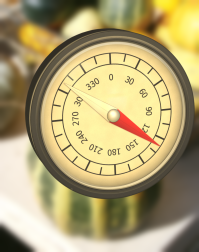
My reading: 127.5,°
